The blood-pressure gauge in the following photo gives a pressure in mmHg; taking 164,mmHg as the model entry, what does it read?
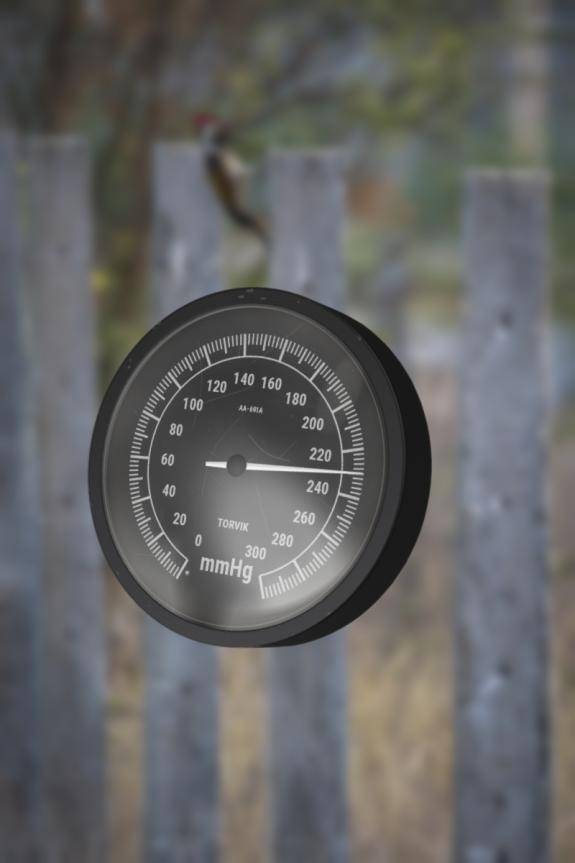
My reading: 230,mmHg
